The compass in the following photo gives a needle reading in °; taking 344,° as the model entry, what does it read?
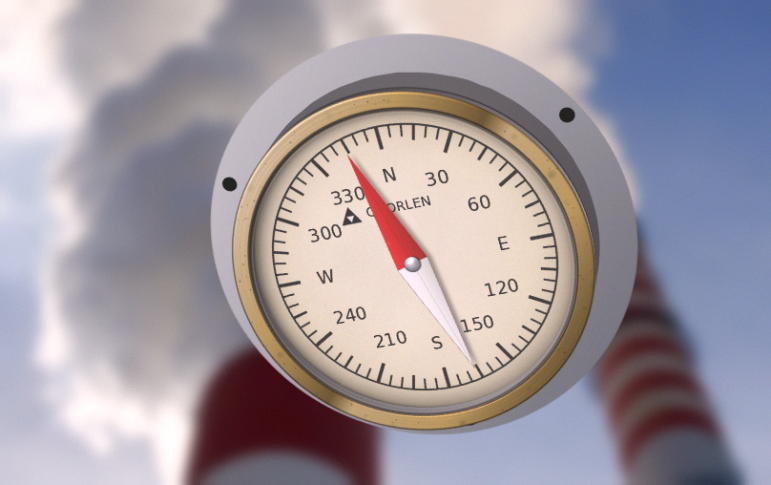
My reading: 345,°
